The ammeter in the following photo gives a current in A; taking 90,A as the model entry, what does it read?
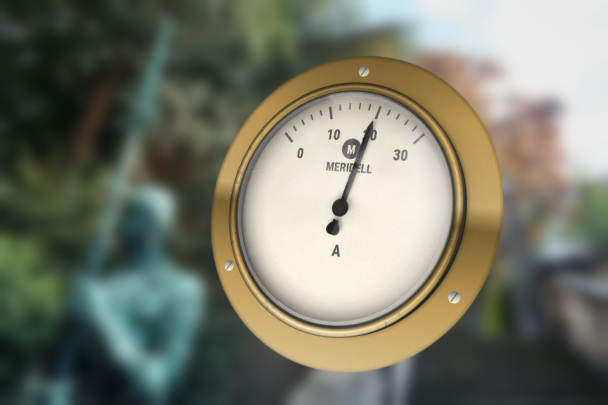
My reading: 20,A
